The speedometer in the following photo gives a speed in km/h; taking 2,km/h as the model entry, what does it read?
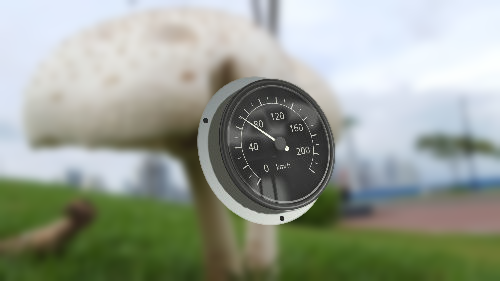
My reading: 70,km/h
